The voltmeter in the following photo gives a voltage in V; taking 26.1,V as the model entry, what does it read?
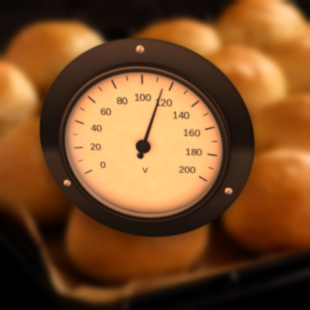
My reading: 115,V
